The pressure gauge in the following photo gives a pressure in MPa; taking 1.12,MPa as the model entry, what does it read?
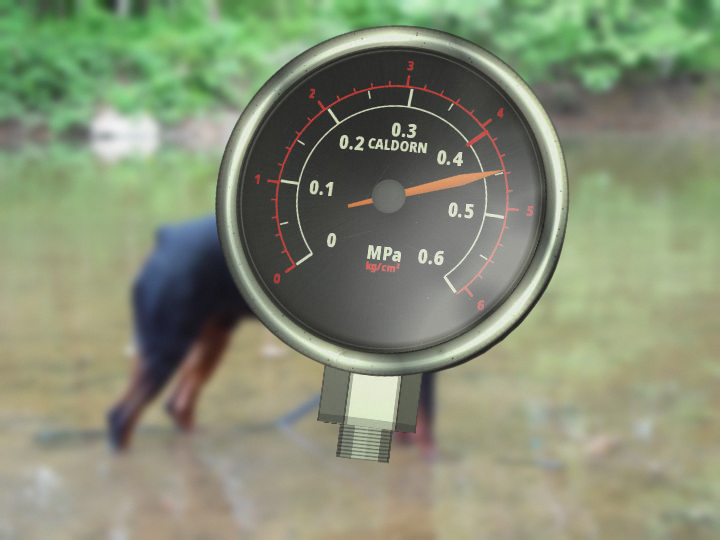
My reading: 0.45,MPa
